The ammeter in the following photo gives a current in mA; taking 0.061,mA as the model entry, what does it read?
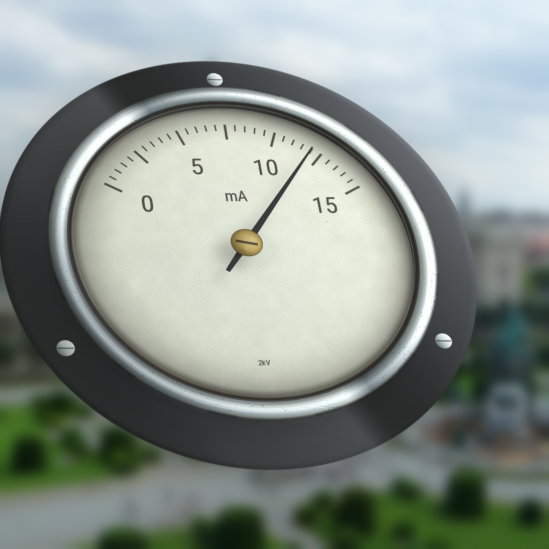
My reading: 12,mA
